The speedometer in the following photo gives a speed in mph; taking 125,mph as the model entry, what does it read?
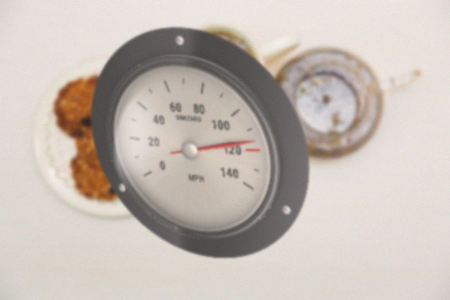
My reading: 115,mph
